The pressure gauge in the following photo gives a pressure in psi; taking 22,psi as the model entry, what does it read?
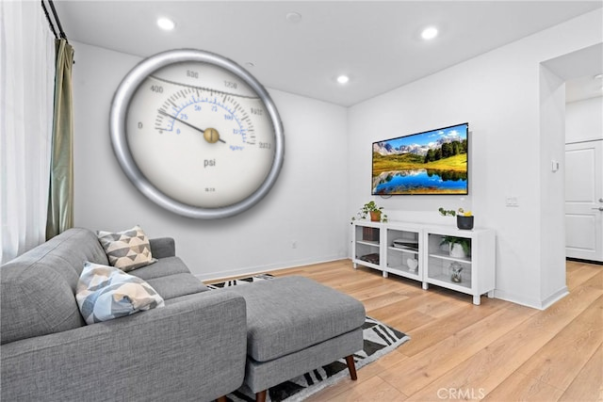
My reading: 200,psi
